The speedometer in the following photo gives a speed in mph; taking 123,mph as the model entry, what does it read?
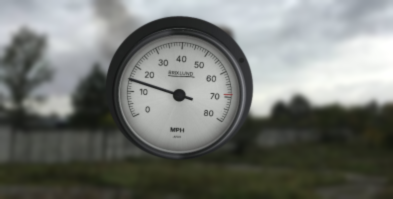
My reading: 15,mph
